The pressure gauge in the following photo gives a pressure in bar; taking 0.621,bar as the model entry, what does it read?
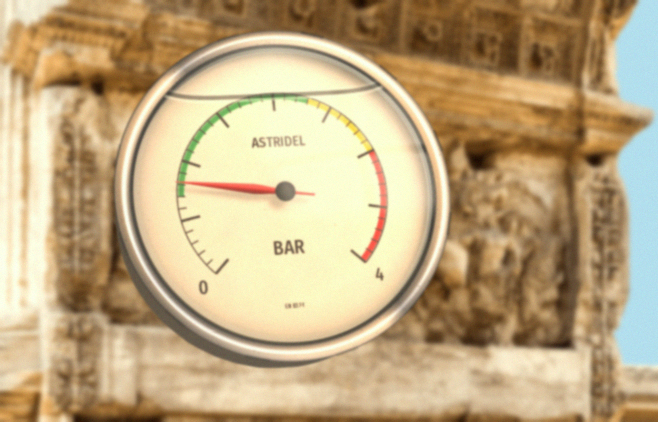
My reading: 0.8,bar
